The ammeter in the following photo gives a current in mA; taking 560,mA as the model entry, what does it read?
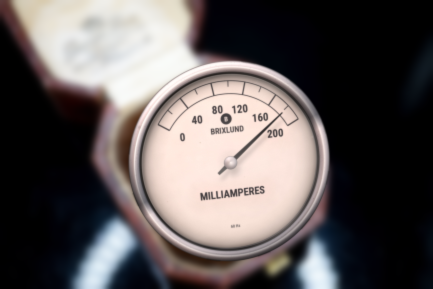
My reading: 180,mA
